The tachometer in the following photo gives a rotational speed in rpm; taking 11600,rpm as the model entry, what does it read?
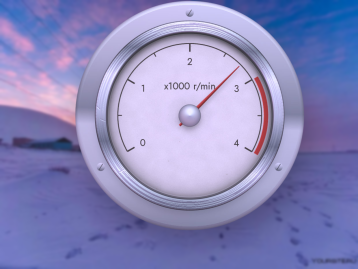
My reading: 2750,rpm
